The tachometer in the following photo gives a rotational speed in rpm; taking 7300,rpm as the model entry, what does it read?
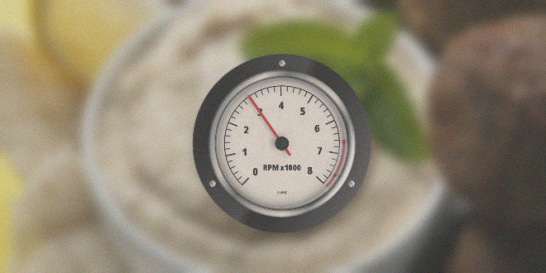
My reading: 3000,rpm
